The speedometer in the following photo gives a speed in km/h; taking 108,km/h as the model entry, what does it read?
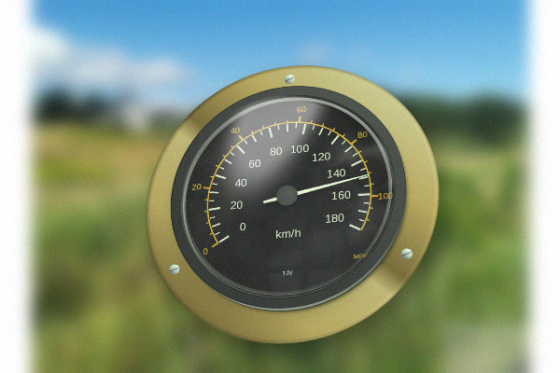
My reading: 150,km/h
